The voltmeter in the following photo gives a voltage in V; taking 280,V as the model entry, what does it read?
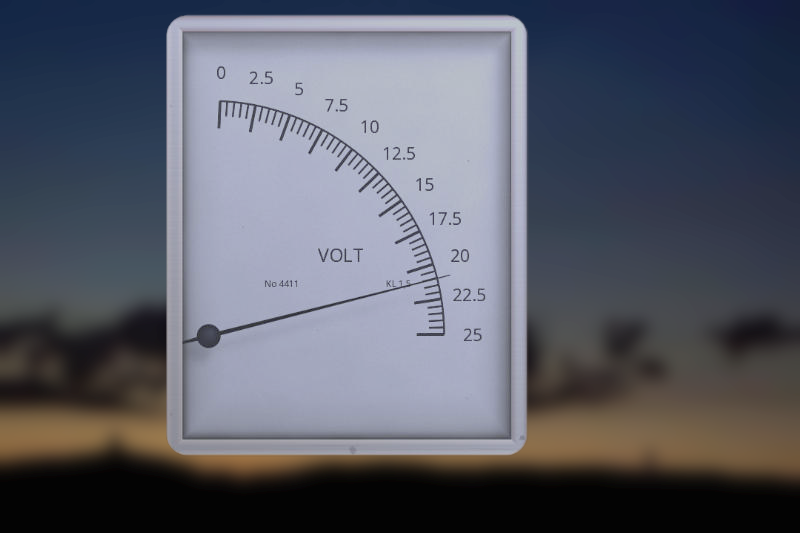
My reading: 21,V
